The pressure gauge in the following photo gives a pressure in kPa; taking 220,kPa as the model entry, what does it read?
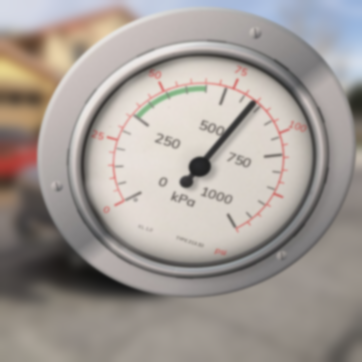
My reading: 575,kPa
